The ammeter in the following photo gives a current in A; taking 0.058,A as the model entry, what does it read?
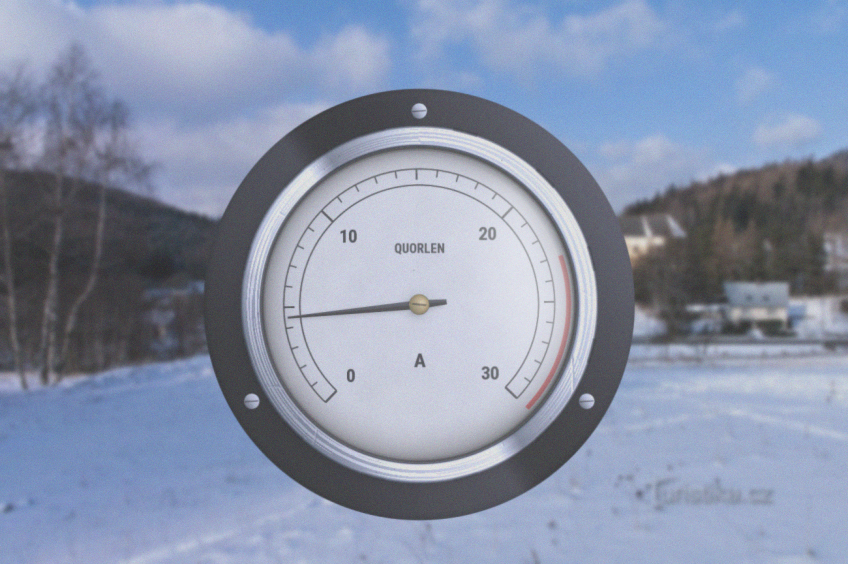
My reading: 4.5,A
